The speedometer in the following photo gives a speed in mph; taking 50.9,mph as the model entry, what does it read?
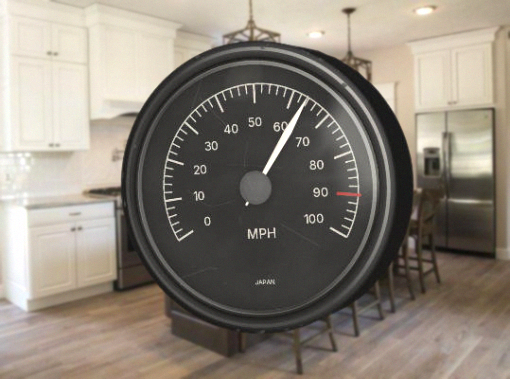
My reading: 64,mph
